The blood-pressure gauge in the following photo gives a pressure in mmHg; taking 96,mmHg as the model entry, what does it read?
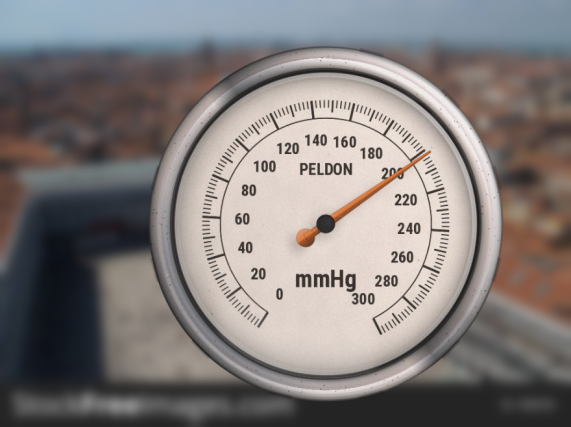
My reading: 202,mmHg
